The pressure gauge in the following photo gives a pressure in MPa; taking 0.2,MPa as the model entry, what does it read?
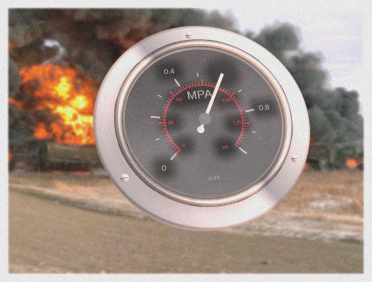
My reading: 0.6,MPa
